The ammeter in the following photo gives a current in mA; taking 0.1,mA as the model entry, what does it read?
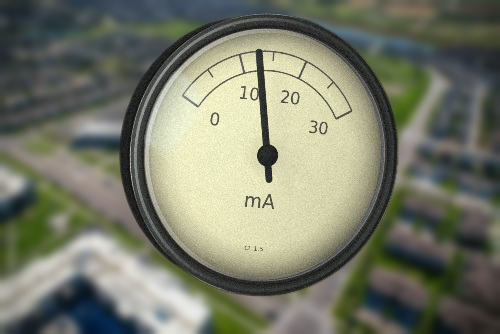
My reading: 12.5,mA
